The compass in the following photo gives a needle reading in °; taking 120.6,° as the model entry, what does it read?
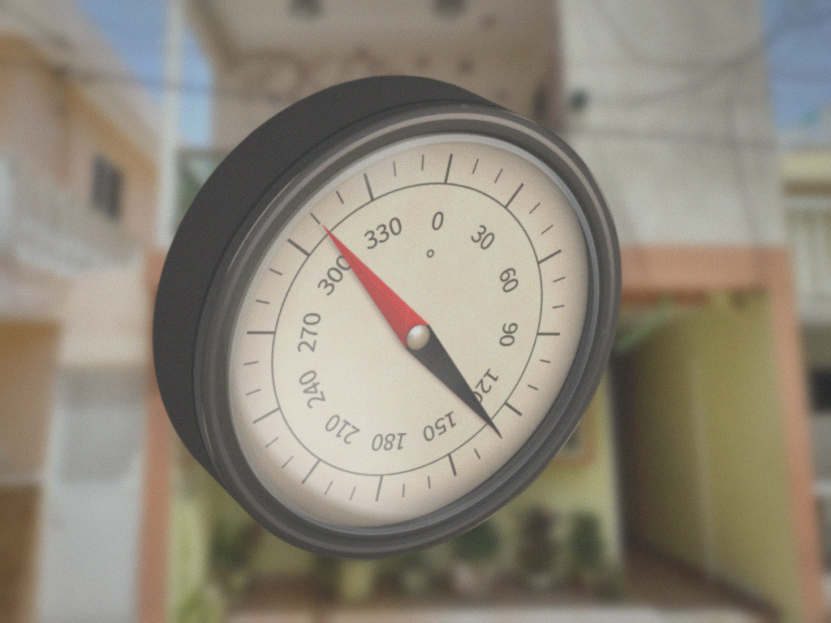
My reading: 310,°
